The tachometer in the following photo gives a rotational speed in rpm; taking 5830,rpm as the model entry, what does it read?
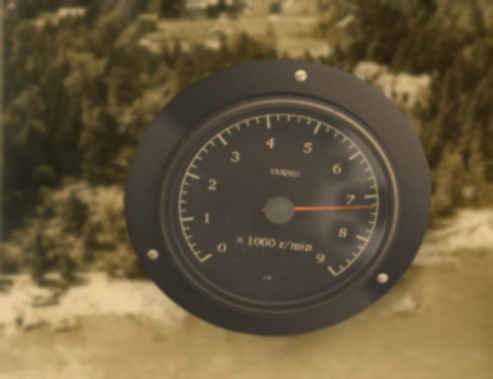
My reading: 7200,rpm
